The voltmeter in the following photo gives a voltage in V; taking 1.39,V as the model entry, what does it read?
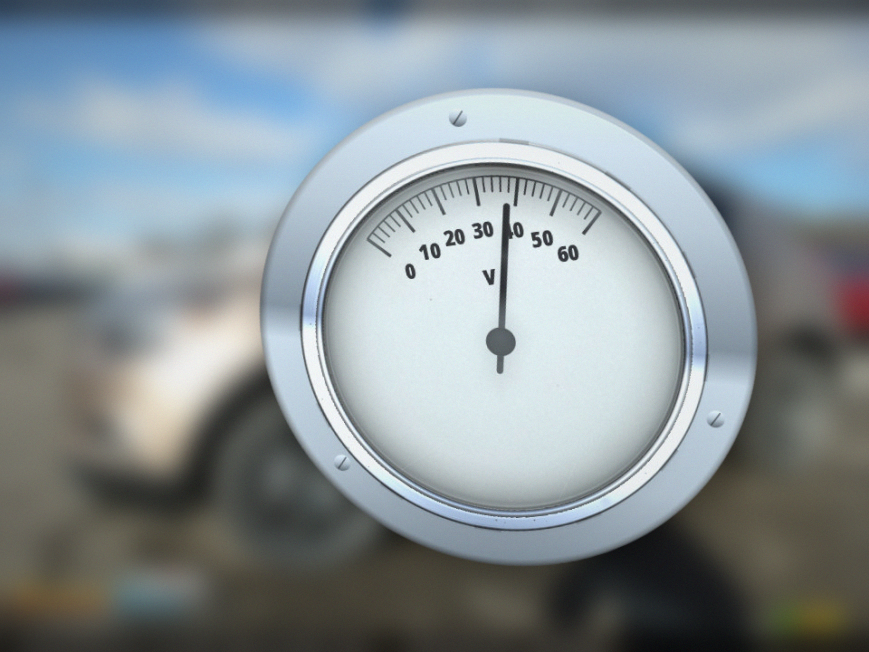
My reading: 38,V
